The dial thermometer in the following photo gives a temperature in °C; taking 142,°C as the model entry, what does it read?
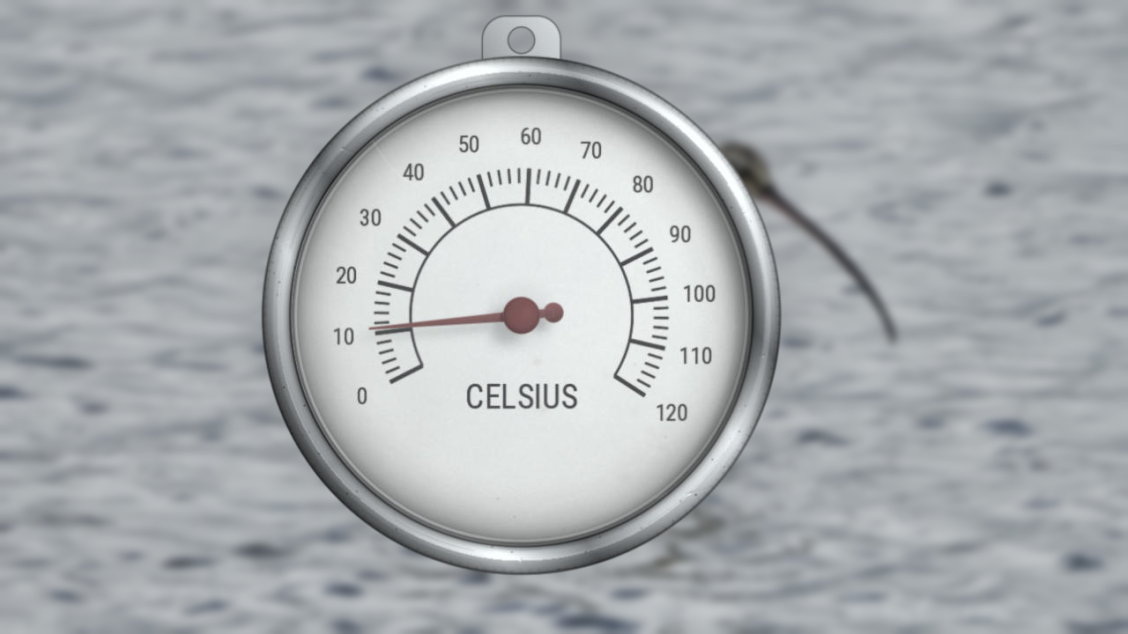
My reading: 11,°C
